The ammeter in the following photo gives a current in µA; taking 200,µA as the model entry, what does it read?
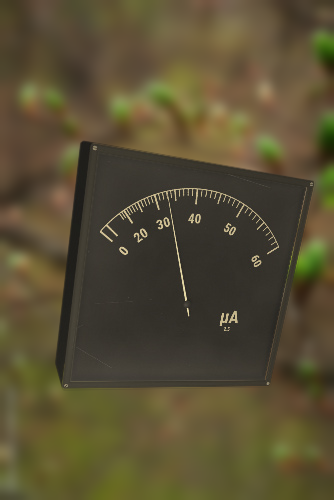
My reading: 33,µA
